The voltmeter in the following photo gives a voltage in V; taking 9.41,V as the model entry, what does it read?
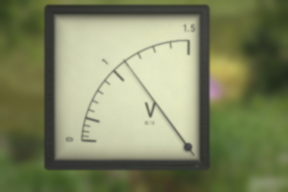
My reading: 1.1,V
